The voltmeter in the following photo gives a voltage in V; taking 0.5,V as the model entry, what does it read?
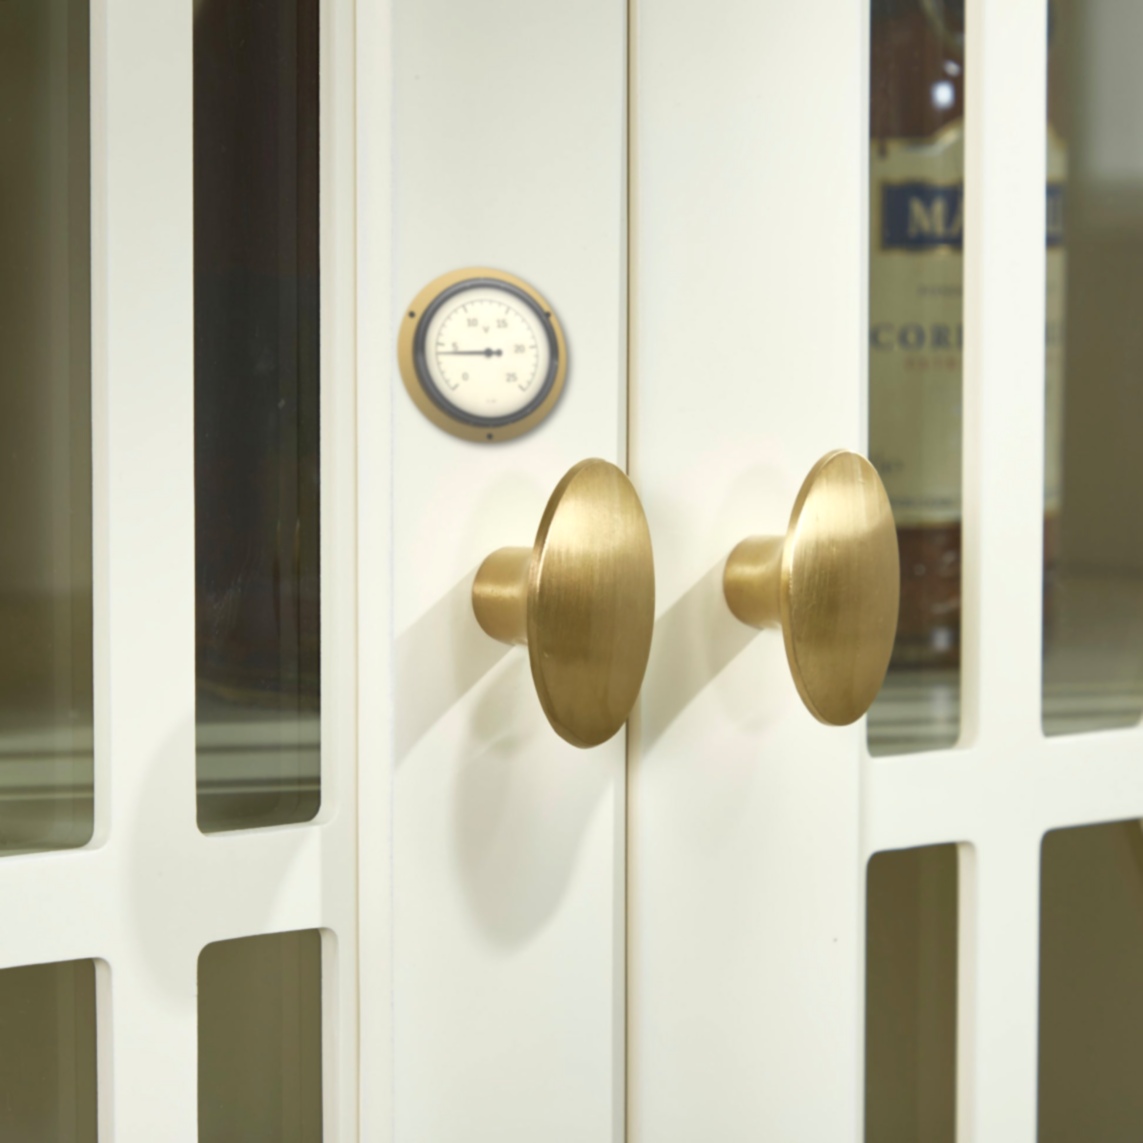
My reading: 4,V
